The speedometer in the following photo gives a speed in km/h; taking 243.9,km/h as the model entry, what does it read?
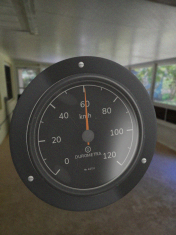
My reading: 60,km/h
